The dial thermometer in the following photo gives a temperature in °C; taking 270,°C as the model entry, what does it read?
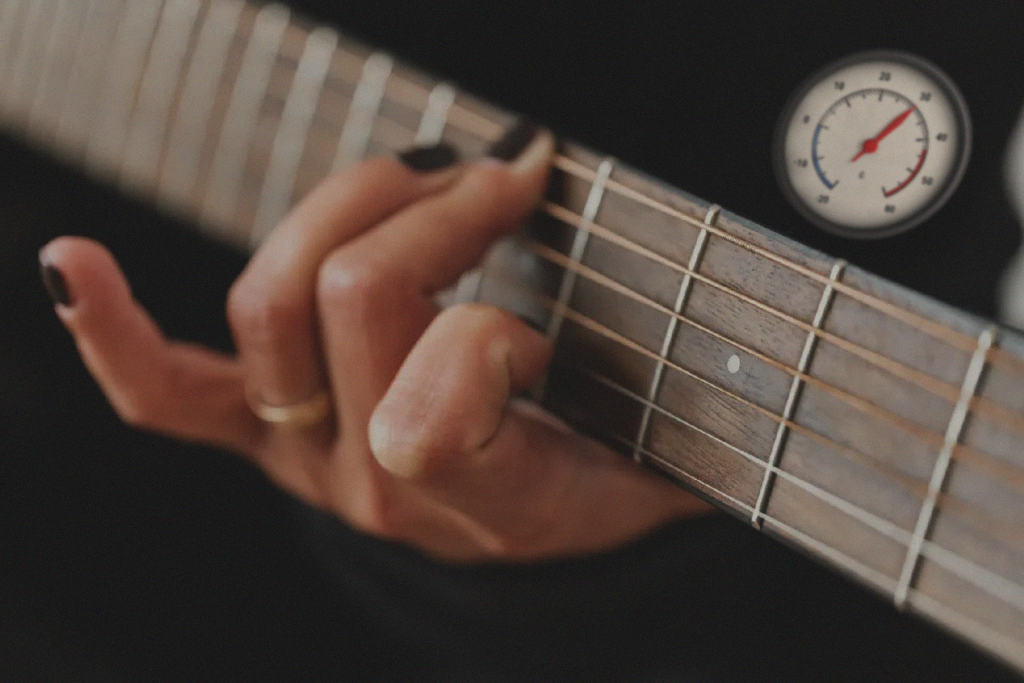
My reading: 30,°C
